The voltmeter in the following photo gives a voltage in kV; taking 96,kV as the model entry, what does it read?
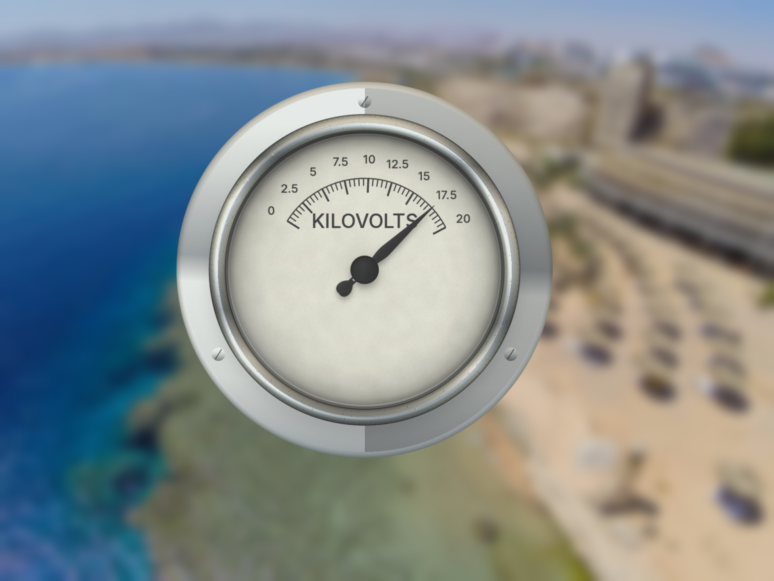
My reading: 17.5,kV
